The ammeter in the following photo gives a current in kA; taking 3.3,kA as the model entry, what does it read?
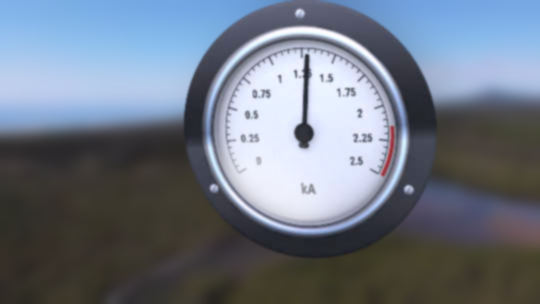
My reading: 1.3,kA
